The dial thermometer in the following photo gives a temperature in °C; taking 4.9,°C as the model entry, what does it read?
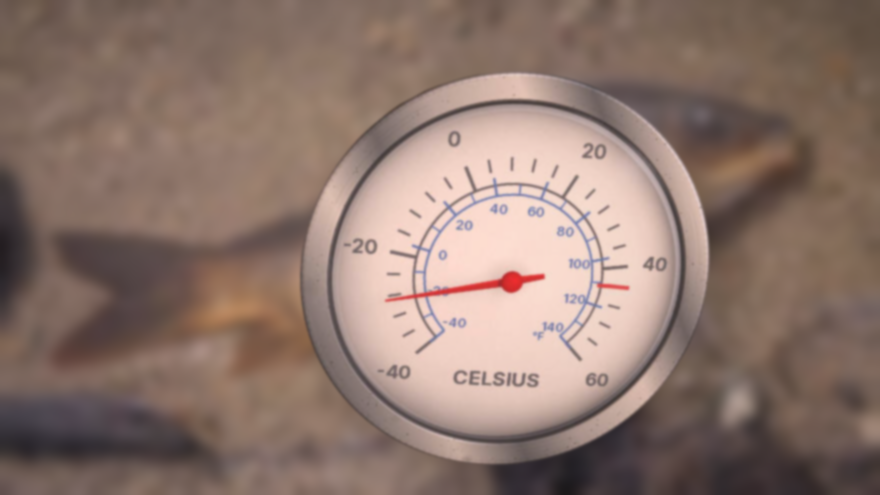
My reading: -28,°C
